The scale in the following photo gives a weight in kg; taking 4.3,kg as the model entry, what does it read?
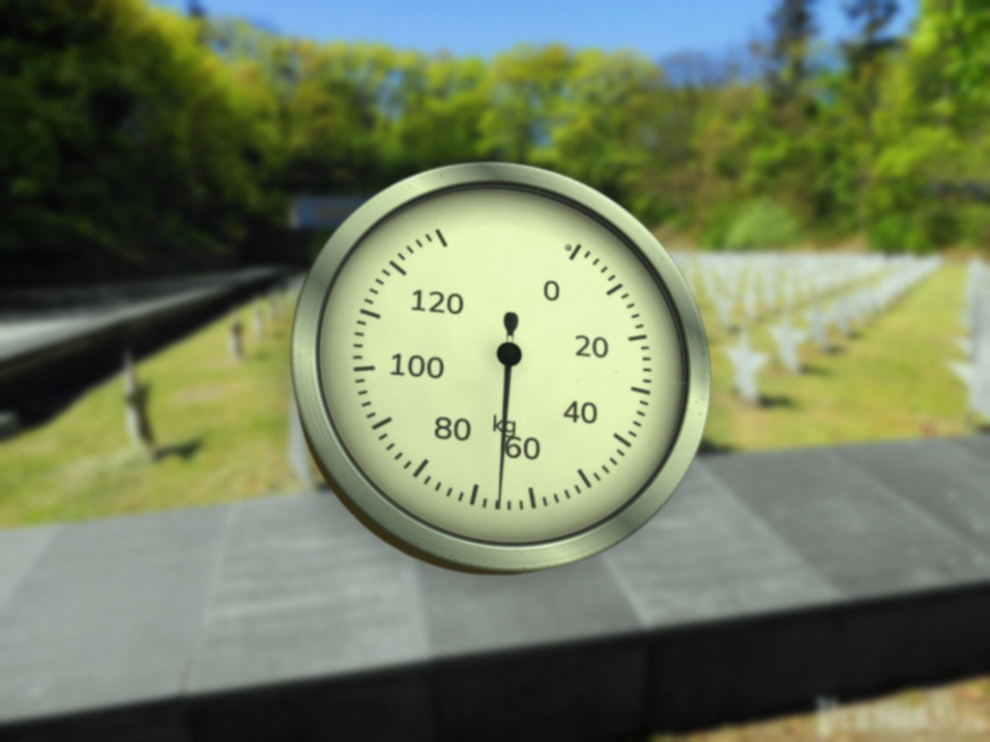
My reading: 66,kg
